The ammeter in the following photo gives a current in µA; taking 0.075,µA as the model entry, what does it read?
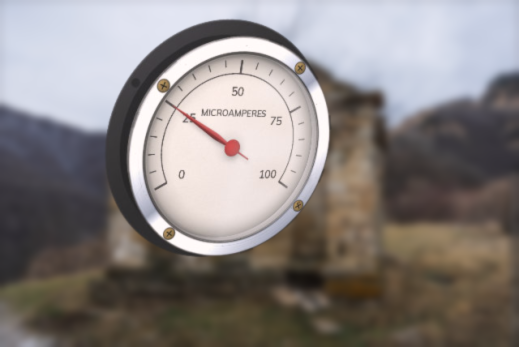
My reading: 25,µA
